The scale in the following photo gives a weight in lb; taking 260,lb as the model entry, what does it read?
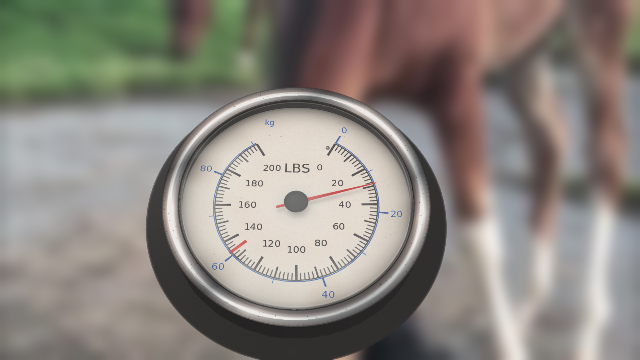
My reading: 30,lb
